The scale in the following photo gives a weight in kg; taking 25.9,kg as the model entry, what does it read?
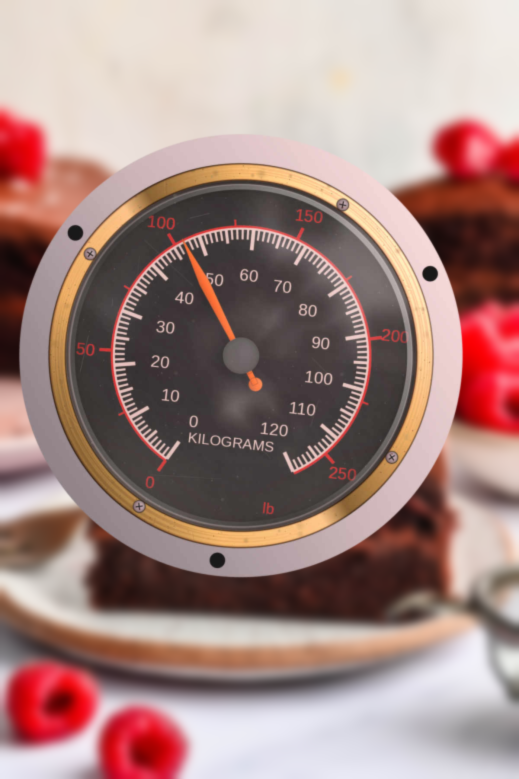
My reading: 47,kg
